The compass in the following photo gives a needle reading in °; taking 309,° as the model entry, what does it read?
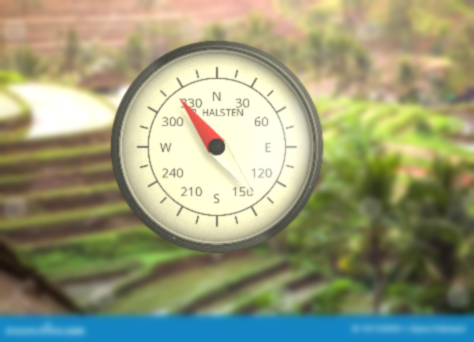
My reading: 322.5,°
